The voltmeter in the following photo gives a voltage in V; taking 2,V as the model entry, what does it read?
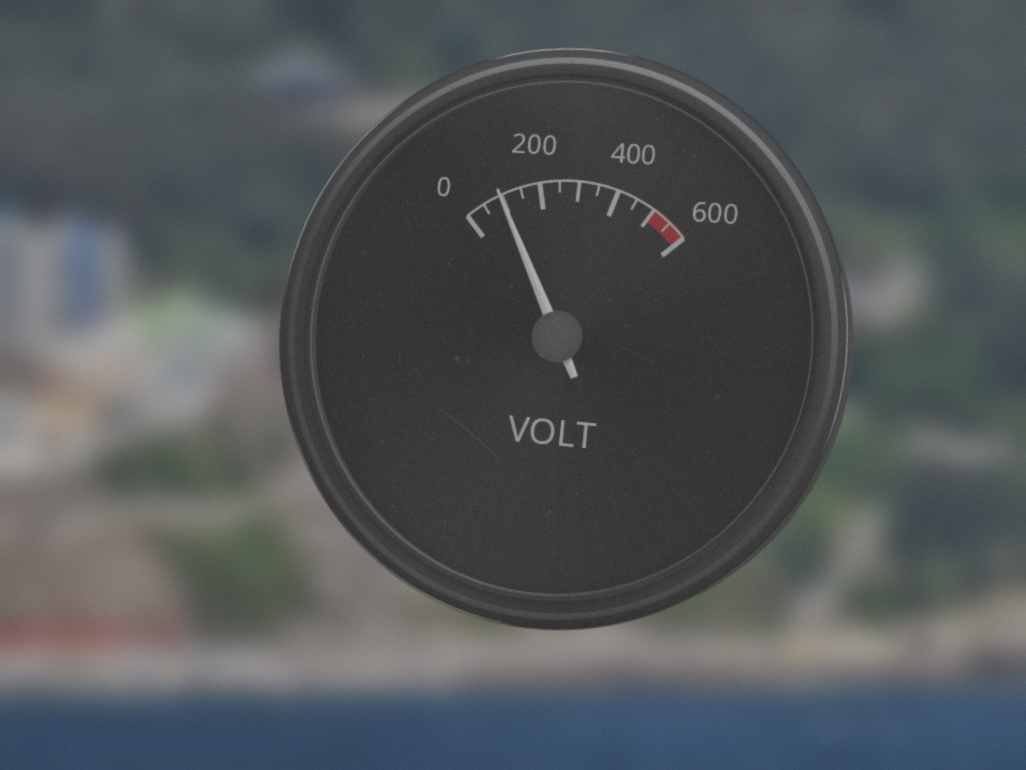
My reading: 100,V
